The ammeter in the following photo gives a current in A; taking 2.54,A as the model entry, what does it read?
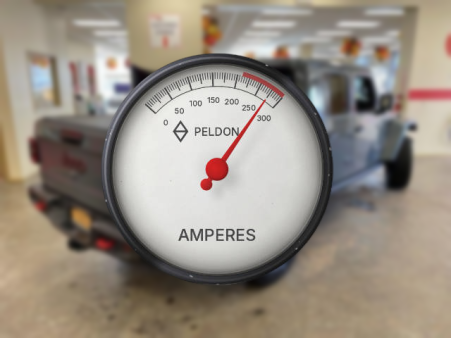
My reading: 275,A
